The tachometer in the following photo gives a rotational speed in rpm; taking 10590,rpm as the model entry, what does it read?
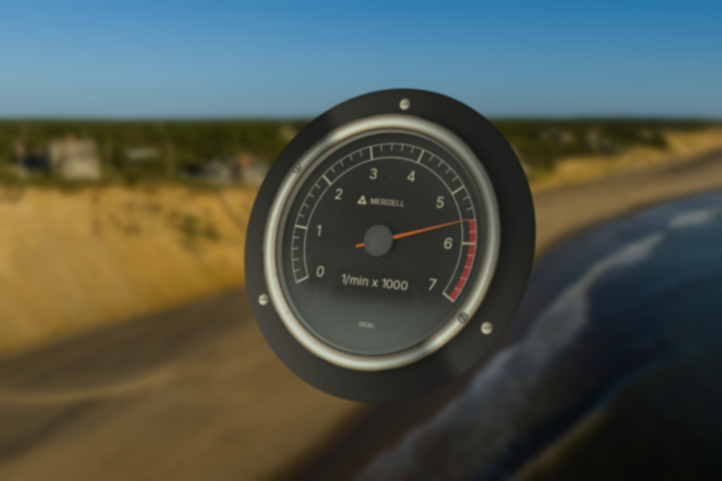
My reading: 5600,rpm
